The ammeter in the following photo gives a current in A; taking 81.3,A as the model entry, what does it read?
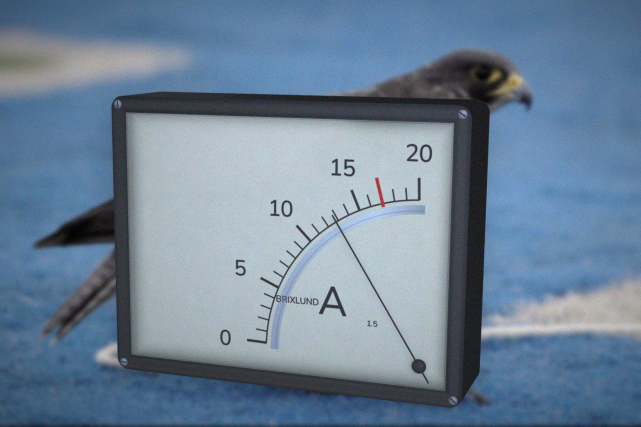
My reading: 13,A
